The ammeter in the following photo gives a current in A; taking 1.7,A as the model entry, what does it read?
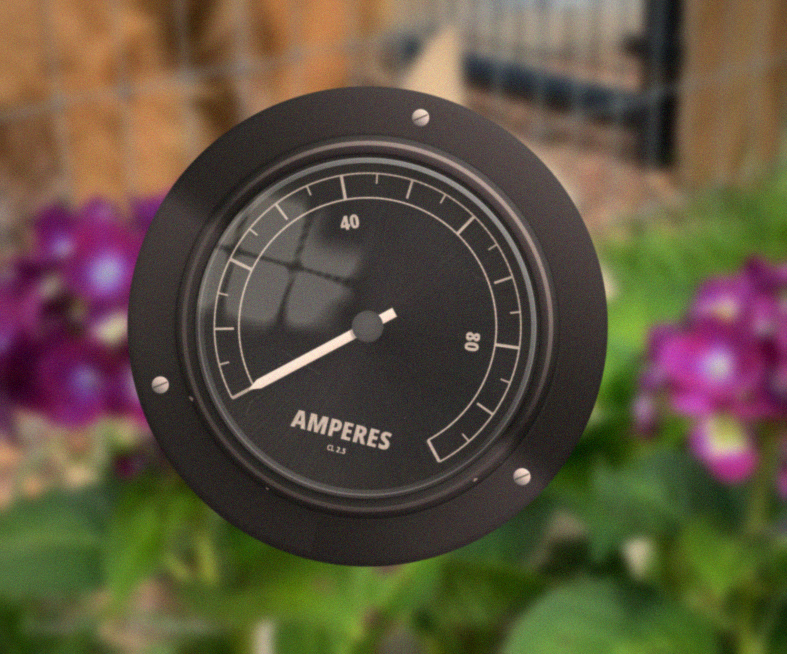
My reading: 0,A
